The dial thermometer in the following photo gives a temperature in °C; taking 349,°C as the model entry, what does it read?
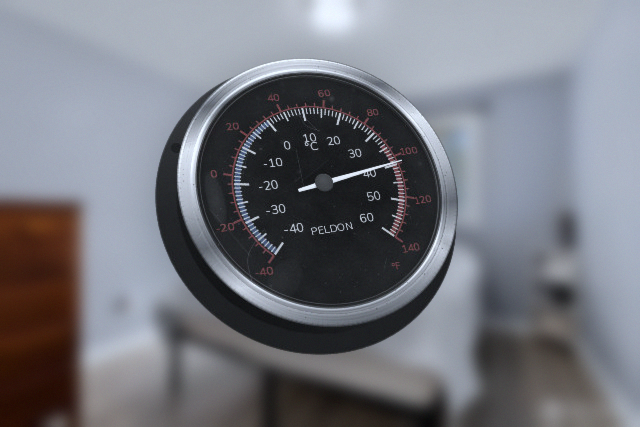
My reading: 40,°C
